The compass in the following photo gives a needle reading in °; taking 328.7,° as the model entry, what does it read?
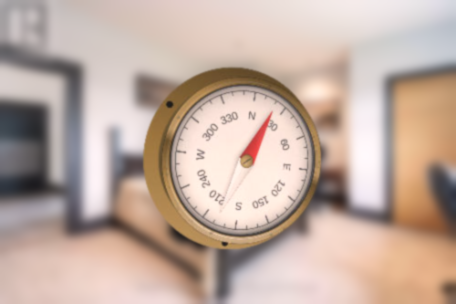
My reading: 20,°
